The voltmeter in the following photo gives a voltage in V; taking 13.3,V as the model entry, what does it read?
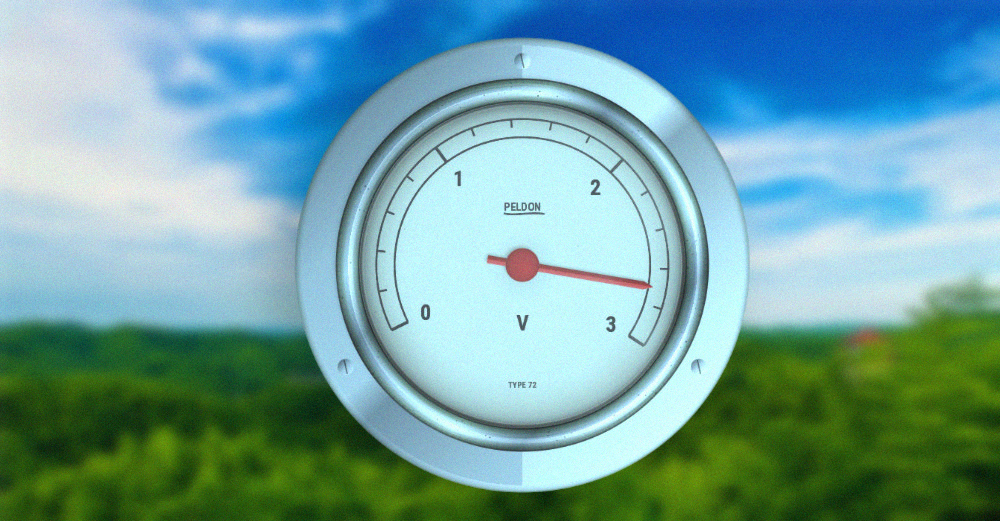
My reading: 2.7,V
